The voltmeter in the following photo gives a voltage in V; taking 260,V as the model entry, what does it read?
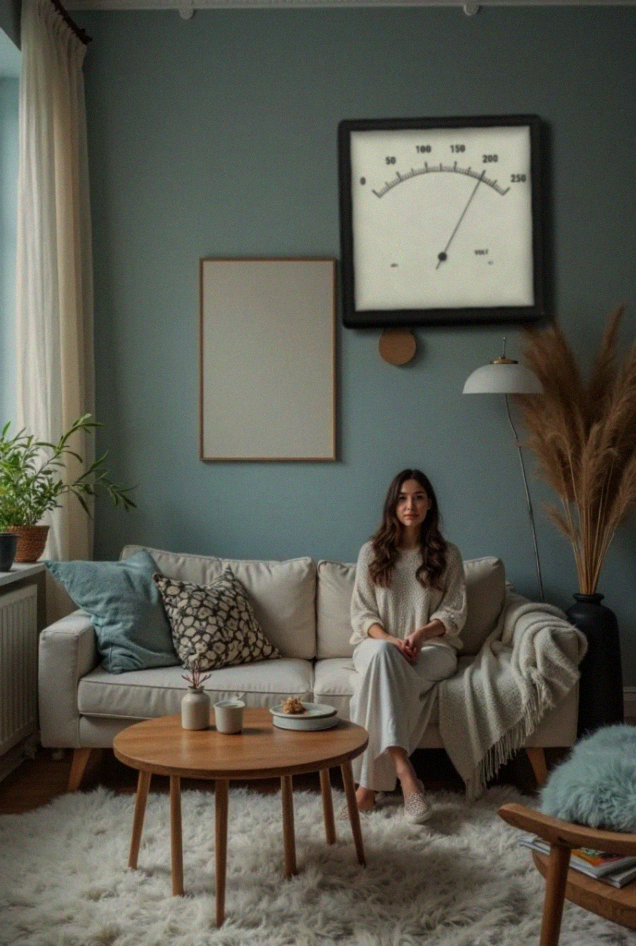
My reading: 200,V
